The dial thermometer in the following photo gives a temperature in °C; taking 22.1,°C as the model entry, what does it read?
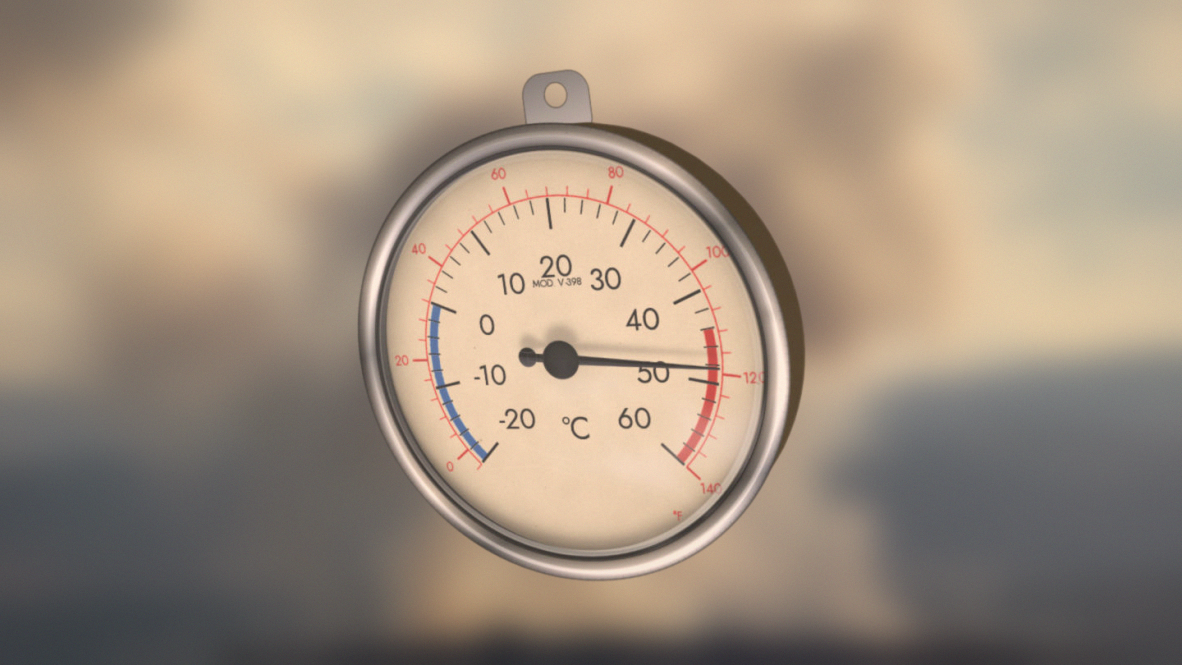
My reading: 48,°C
